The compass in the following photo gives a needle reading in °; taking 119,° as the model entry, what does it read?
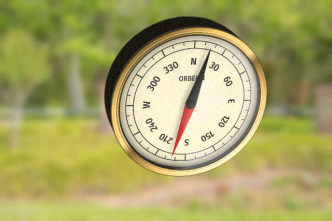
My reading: 195,°
